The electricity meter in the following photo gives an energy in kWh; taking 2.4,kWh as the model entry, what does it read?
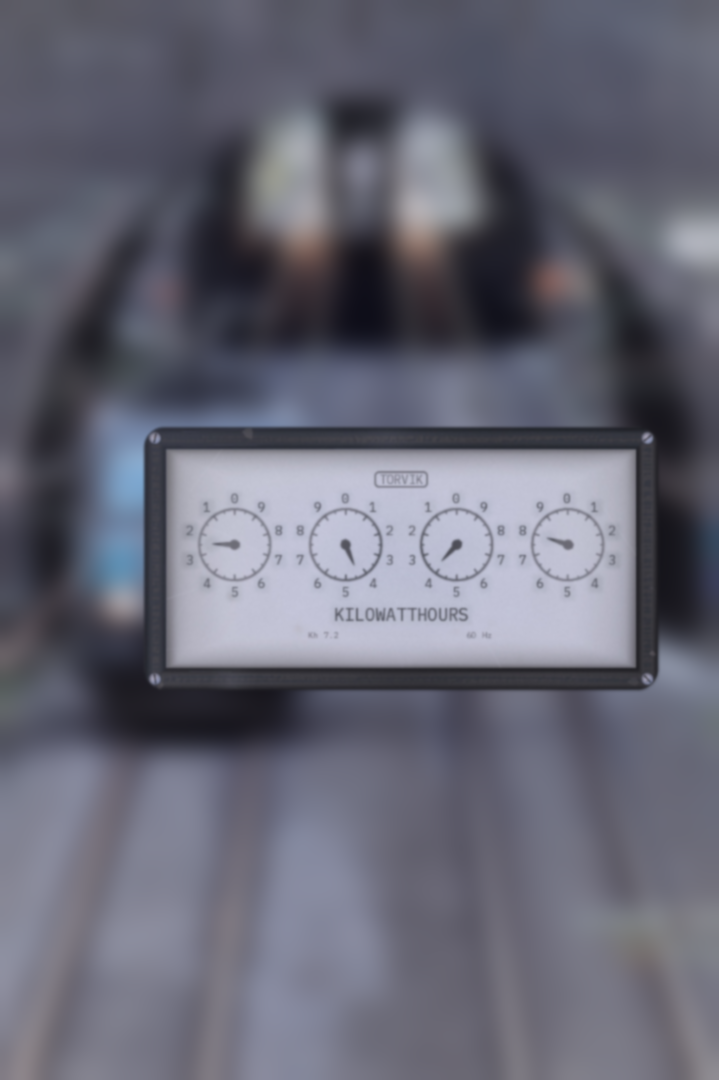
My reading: 2438,kWh
